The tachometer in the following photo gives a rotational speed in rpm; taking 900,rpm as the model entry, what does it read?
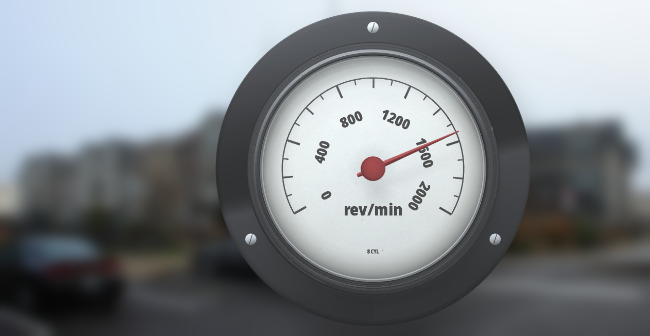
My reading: 1550,rpm
